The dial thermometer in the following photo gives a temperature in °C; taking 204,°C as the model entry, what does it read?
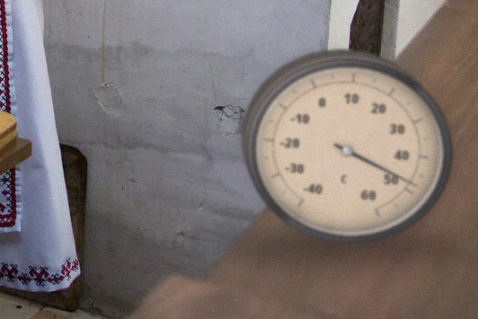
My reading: 47.5,°C
